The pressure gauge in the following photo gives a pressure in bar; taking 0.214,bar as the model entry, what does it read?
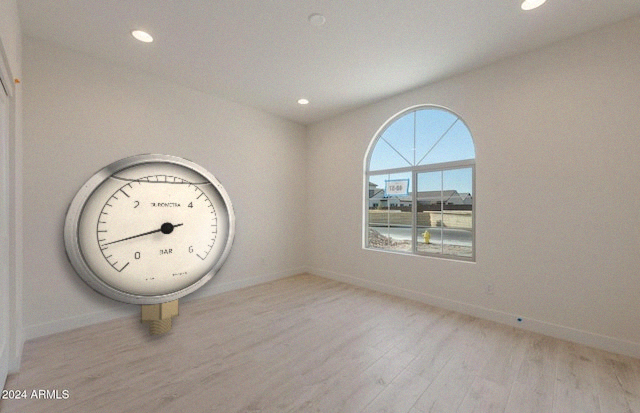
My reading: 0.7,bar
